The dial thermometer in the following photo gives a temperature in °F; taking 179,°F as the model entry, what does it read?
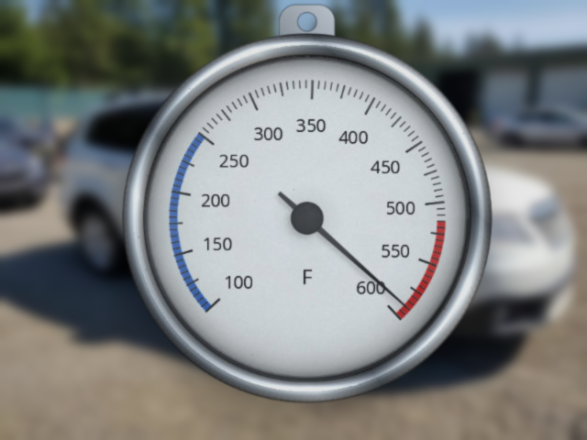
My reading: 590,°F
